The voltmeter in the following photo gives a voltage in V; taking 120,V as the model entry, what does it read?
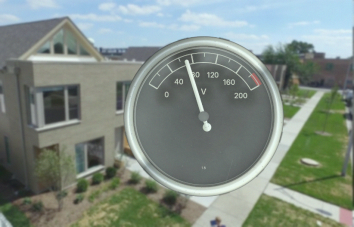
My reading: 70,V
